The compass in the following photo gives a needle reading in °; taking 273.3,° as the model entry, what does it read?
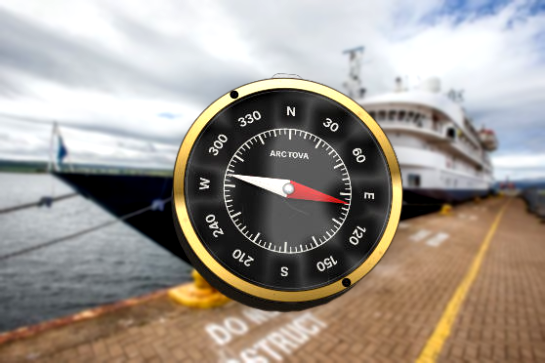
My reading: 100,°
